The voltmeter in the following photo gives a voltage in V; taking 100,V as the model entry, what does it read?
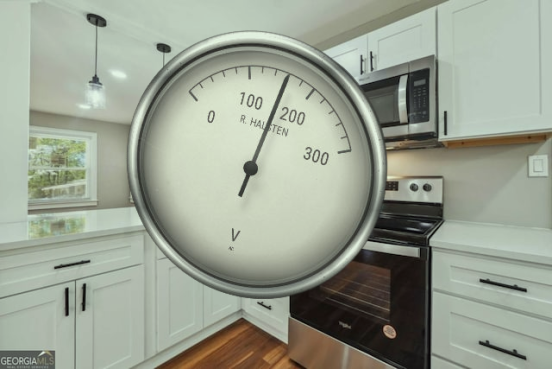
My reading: 160,V
